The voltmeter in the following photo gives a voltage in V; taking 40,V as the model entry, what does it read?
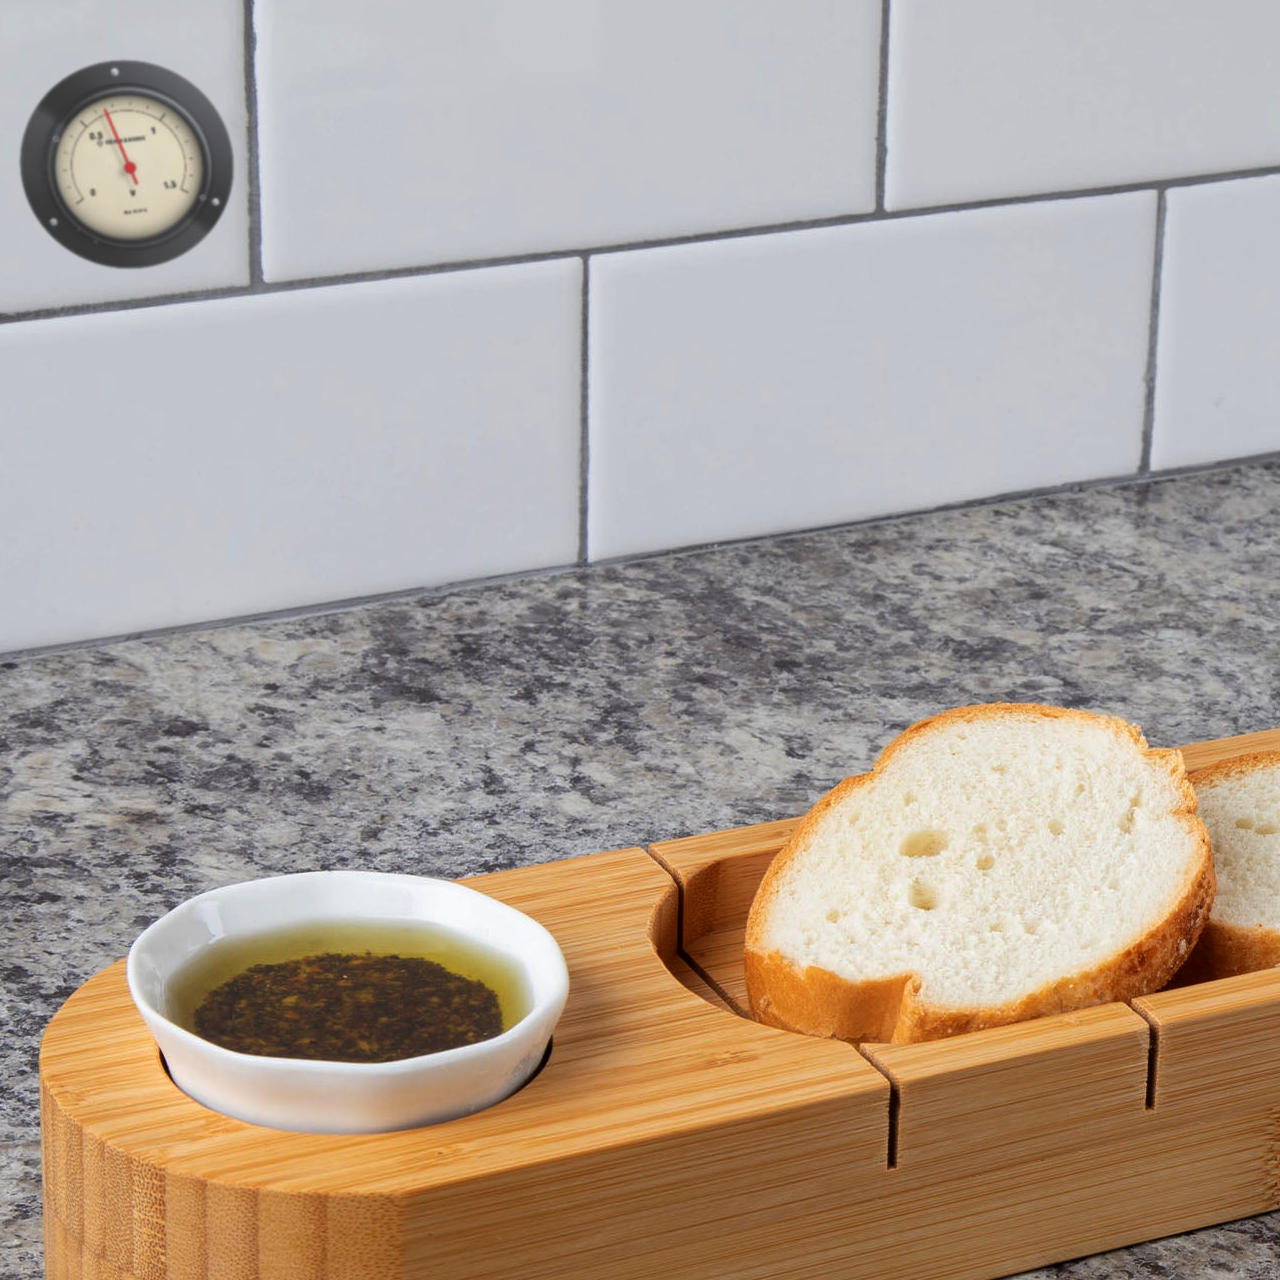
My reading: 0.65,V
